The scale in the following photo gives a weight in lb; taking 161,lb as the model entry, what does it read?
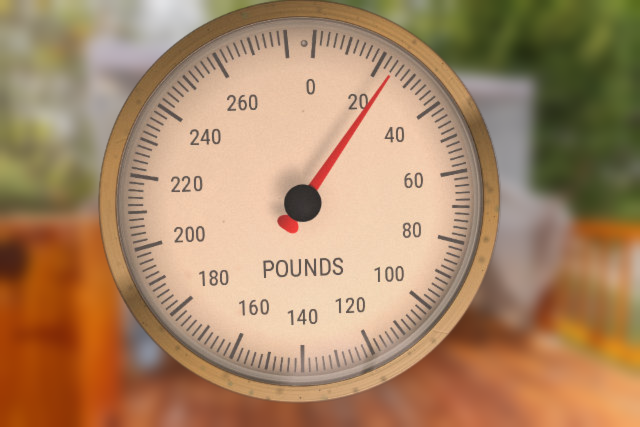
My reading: 24,lb
